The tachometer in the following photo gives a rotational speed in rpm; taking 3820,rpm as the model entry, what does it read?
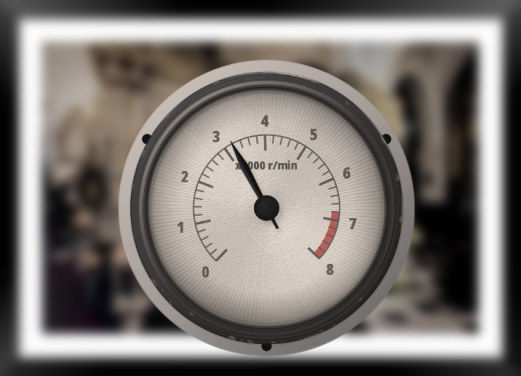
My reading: 3200,rpm
